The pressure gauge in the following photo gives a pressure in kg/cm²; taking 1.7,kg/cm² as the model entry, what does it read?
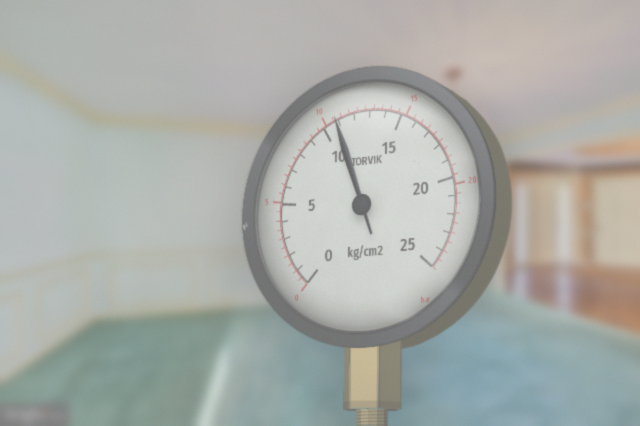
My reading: 11,kg/cm²
